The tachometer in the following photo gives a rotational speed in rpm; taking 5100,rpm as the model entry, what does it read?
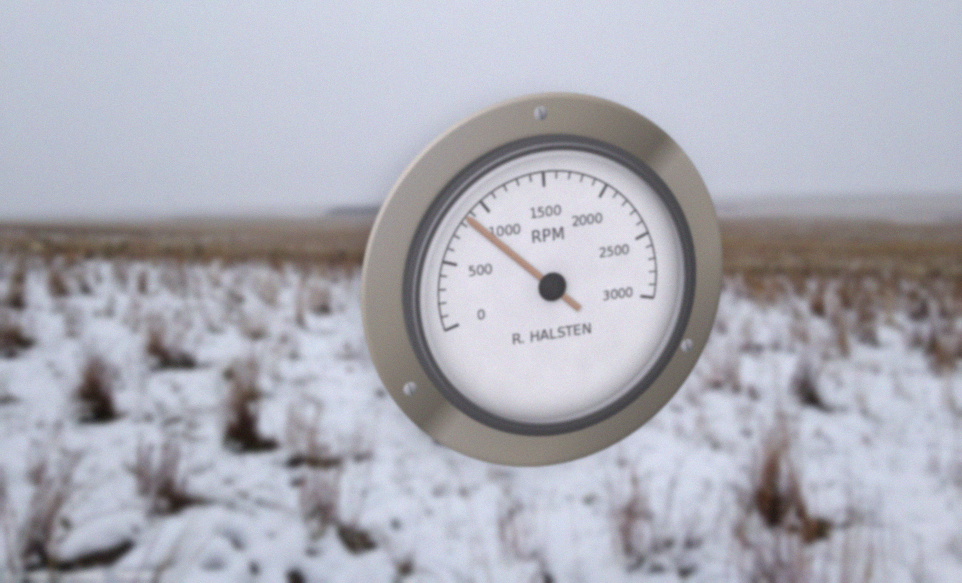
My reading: 850,rpm
